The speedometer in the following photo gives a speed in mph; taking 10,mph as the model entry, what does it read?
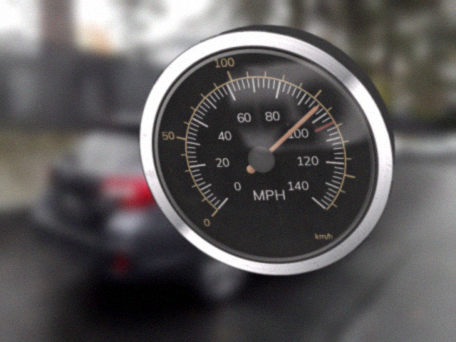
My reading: 96,mph
